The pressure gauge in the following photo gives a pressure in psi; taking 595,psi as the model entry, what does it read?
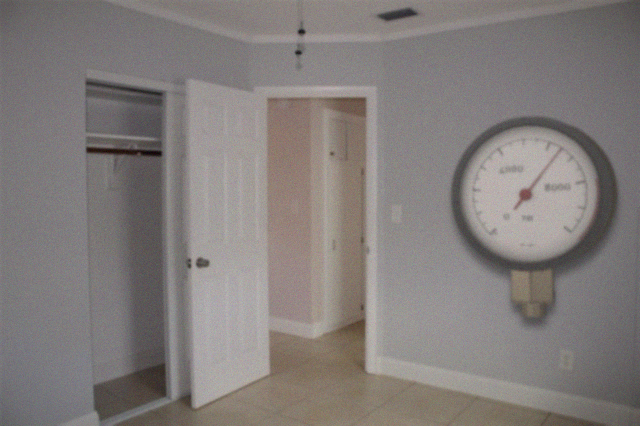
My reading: 6500,psi
